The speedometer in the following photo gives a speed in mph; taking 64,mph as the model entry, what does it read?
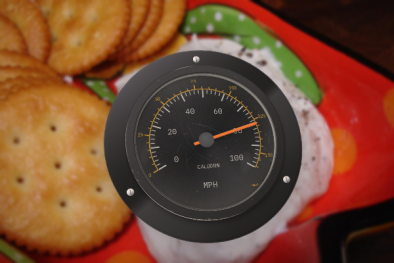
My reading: 80,mph
